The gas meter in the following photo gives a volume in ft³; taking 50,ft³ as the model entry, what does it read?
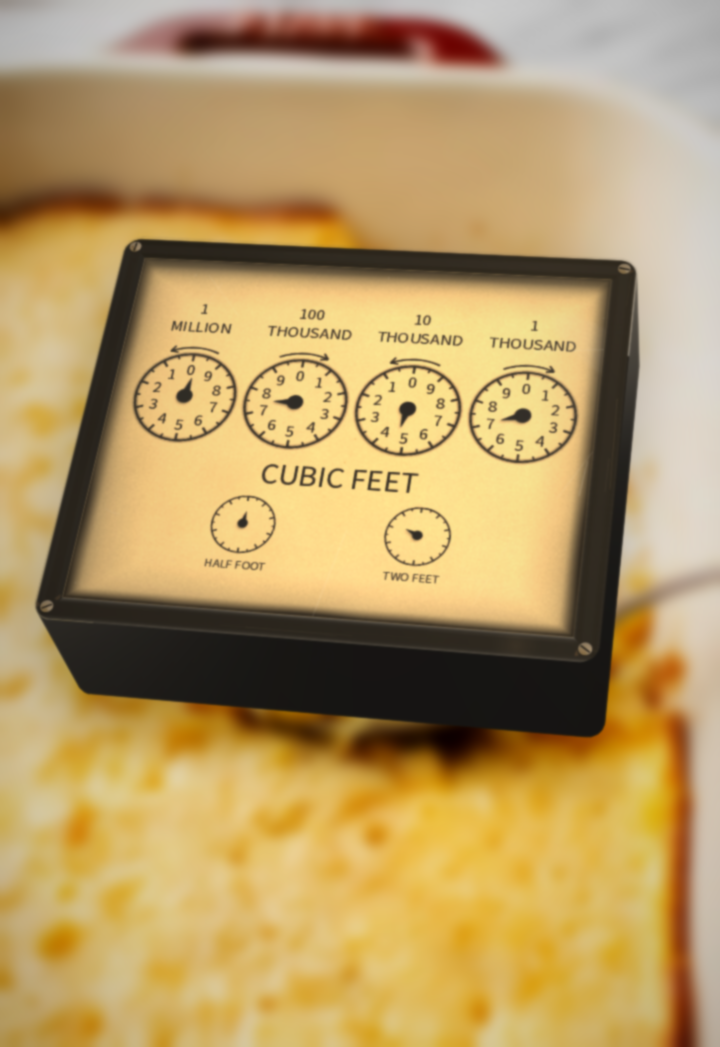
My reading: 974700,ft³
